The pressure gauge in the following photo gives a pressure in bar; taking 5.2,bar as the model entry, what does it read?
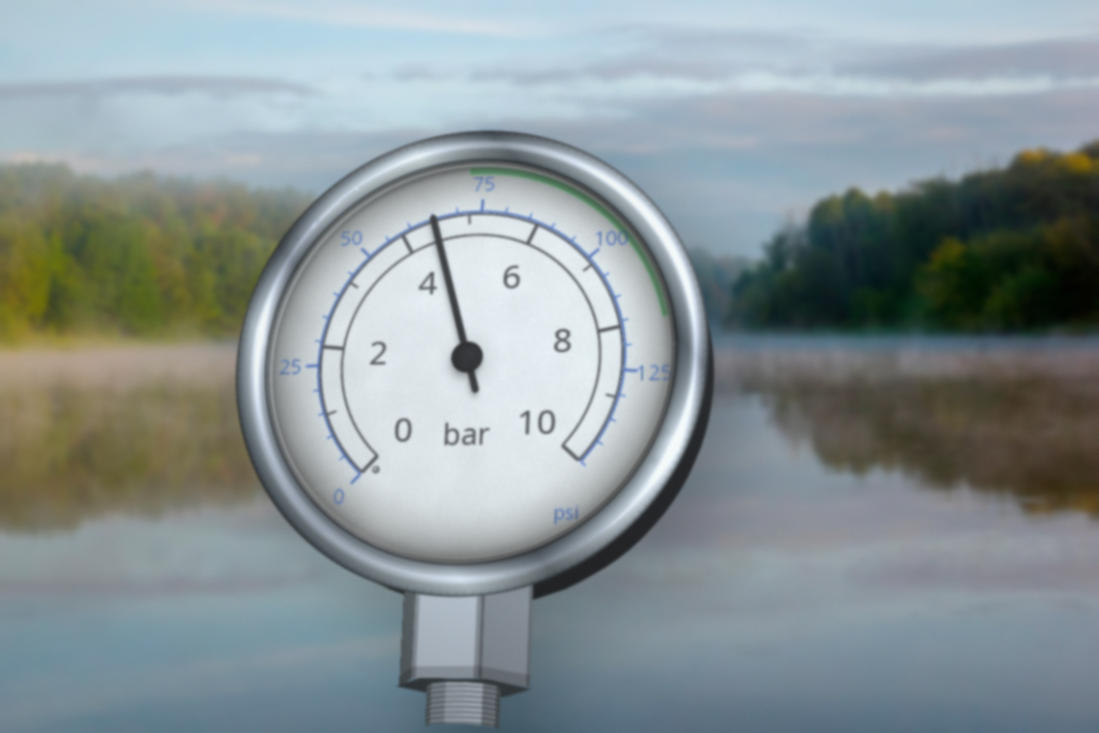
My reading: 4.5,bar
